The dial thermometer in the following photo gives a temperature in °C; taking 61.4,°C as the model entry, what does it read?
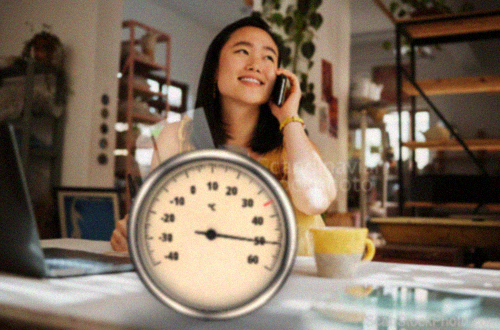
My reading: 50,°C
